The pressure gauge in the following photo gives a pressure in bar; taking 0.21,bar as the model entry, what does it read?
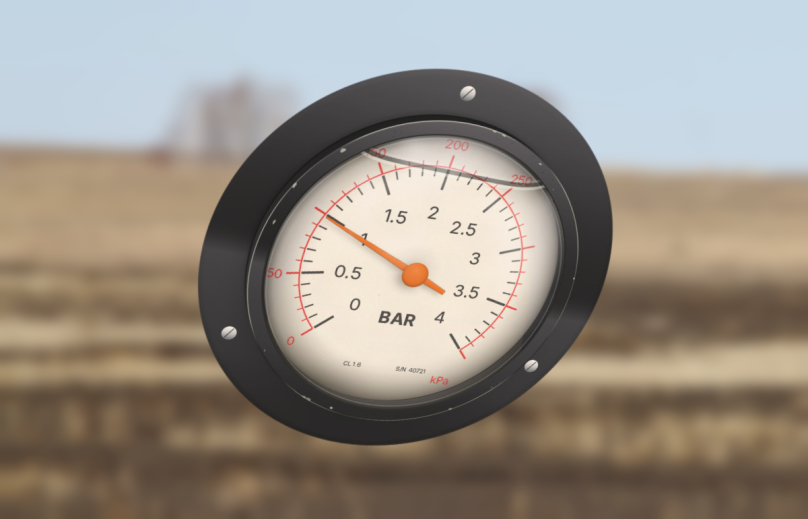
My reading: 1,bar
